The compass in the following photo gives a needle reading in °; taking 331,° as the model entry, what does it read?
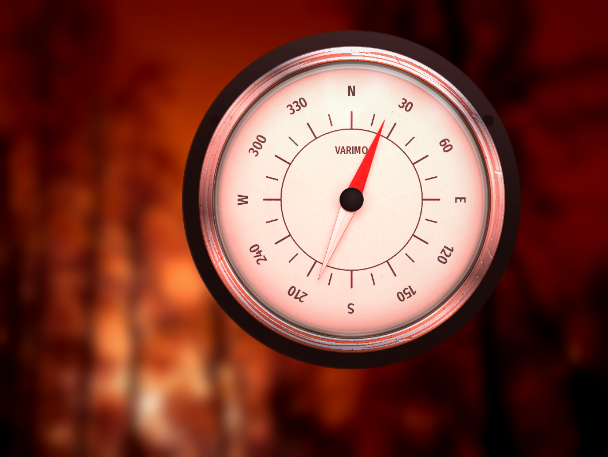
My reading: 22.5,°
